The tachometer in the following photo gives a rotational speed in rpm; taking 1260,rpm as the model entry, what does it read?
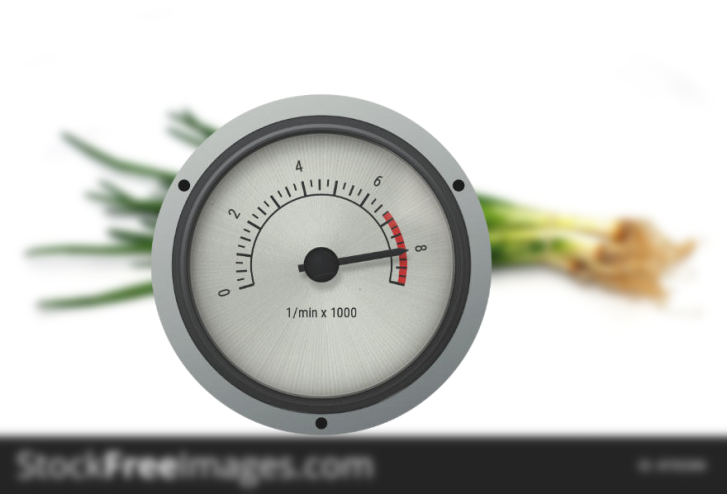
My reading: 8000,rpm
